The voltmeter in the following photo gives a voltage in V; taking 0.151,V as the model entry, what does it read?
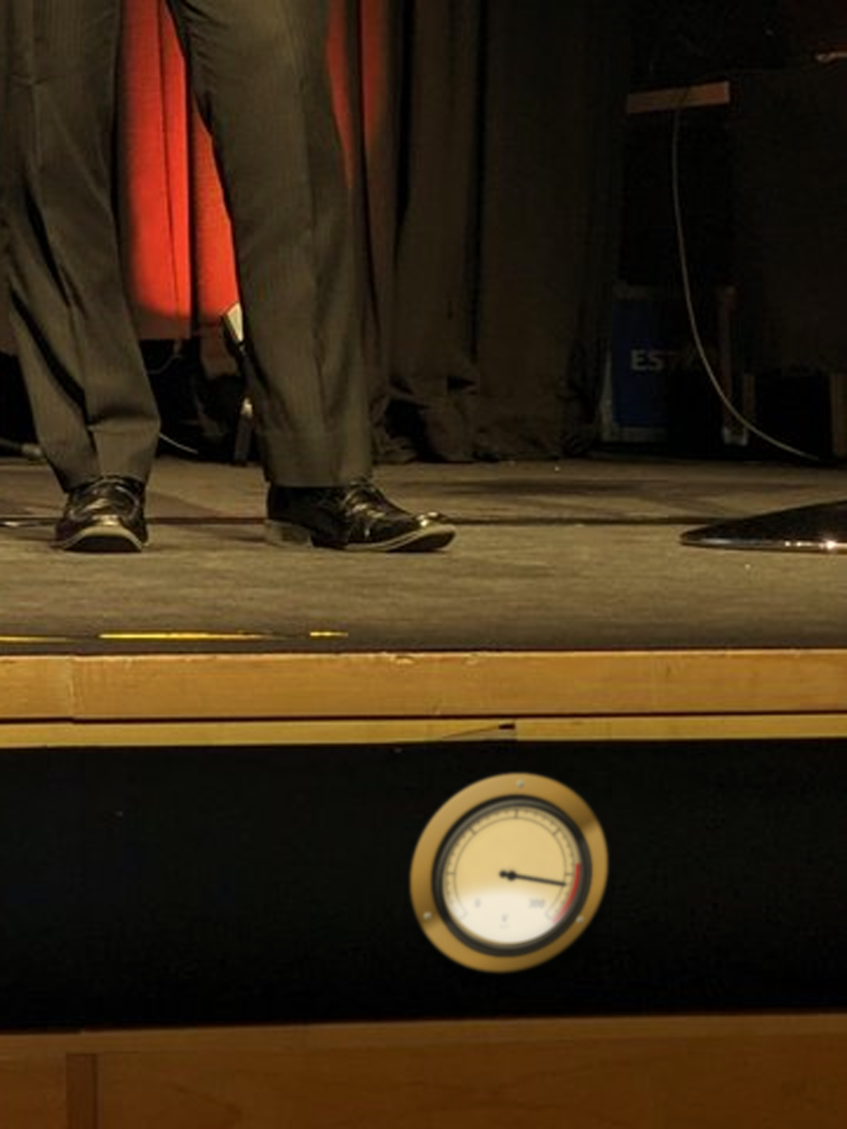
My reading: 260,V
